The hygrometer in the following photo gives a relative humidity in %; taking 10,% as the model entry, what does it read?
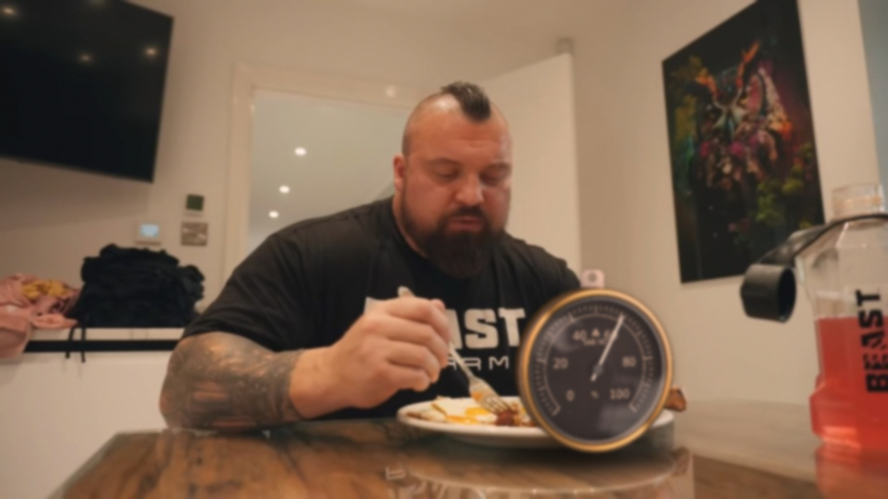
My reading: 60,%
